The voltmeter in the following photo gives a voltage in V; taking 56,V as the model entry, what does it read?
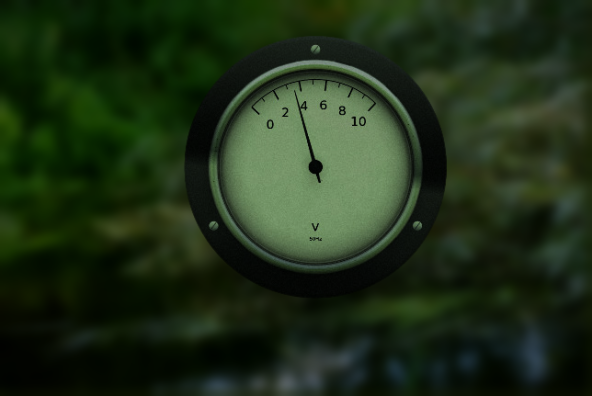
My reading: 3.5,V
